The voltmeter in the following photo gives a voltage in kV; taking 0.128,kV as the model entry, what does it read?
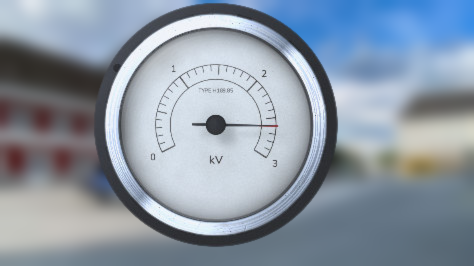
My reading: 2.6,kV
